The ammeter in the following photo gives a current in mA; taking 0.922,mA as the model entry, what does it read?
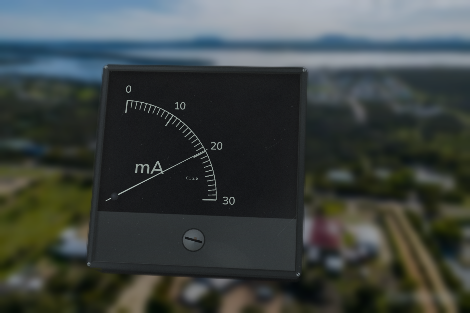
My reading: 20,mA
